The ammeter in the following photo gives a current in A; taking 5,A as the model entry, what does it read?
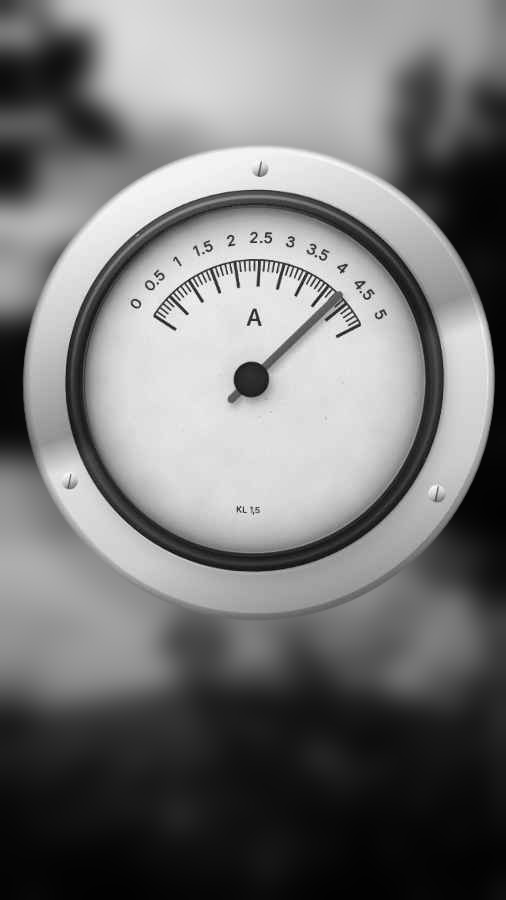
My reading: 4.3,A
